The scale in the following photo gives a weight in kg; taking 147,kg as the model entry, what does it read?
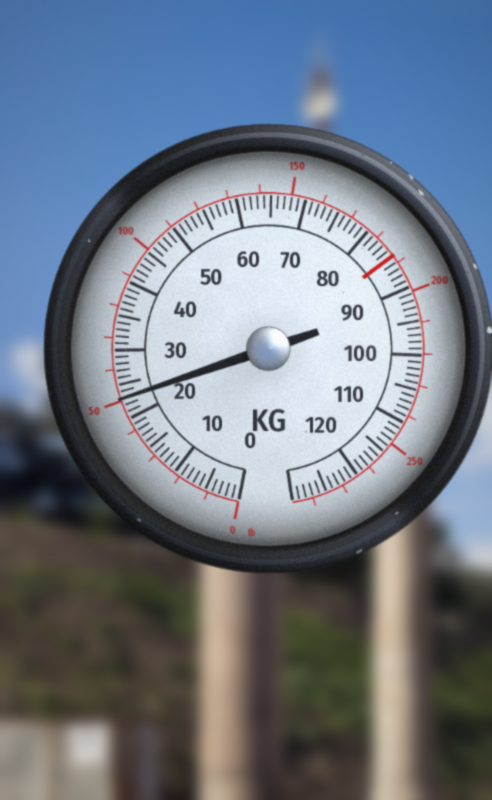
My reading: 23,kg
